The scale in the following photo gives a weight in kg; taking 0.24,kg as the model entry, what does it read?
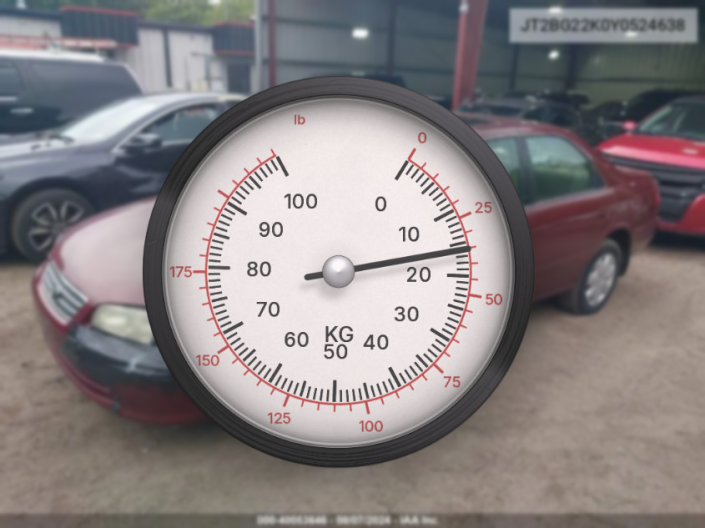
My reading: 16,kg
